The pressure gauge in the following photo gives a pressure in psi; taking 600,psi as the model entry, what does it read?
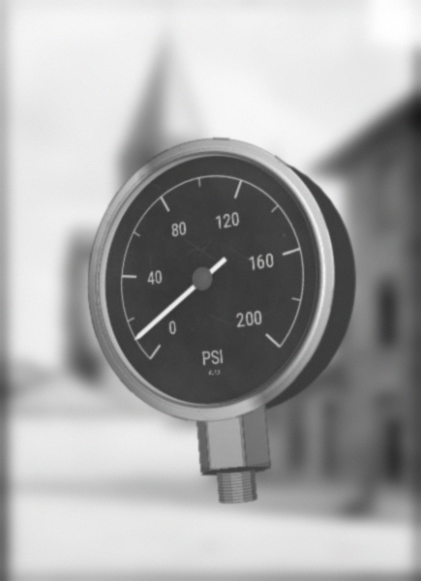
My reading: 10,psi
